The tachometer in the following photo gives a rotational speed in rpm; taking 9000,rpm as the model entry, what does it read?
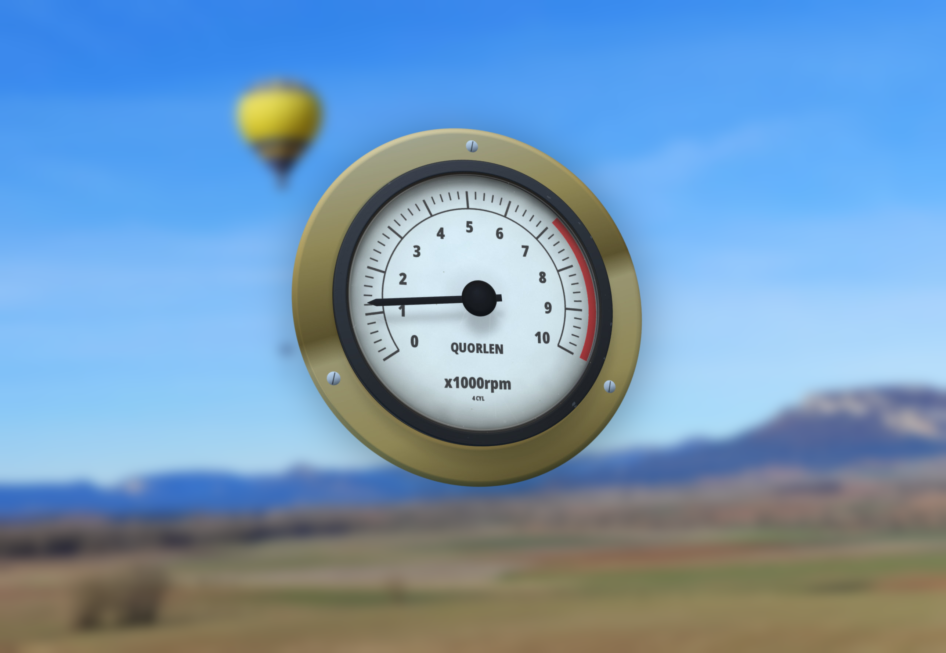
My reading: 1200,rpm
